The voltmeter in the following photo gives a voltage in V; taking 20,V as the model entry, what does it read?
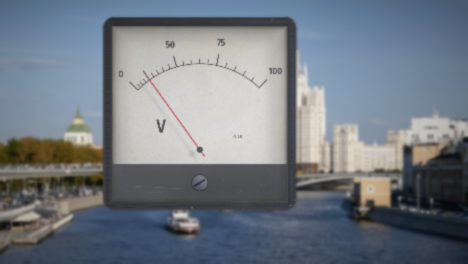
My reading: 25,V
